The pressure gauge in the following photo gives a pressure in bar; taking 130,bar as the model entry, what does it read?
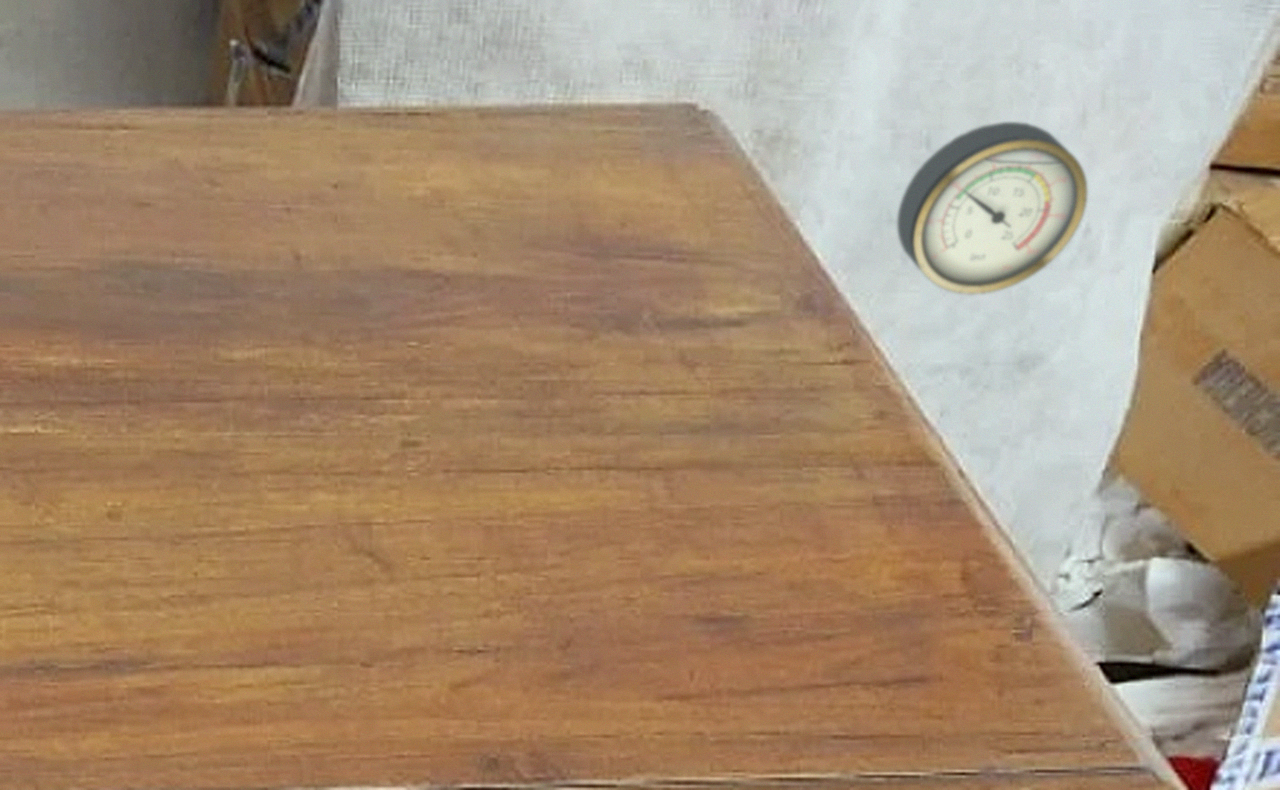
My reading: 7,bar
